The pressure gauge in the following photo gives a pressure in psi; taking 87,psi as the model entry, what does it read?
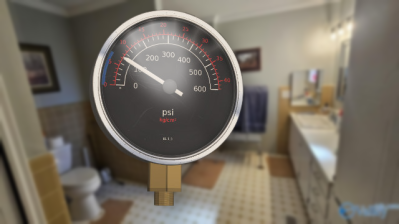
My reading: 100,psi
